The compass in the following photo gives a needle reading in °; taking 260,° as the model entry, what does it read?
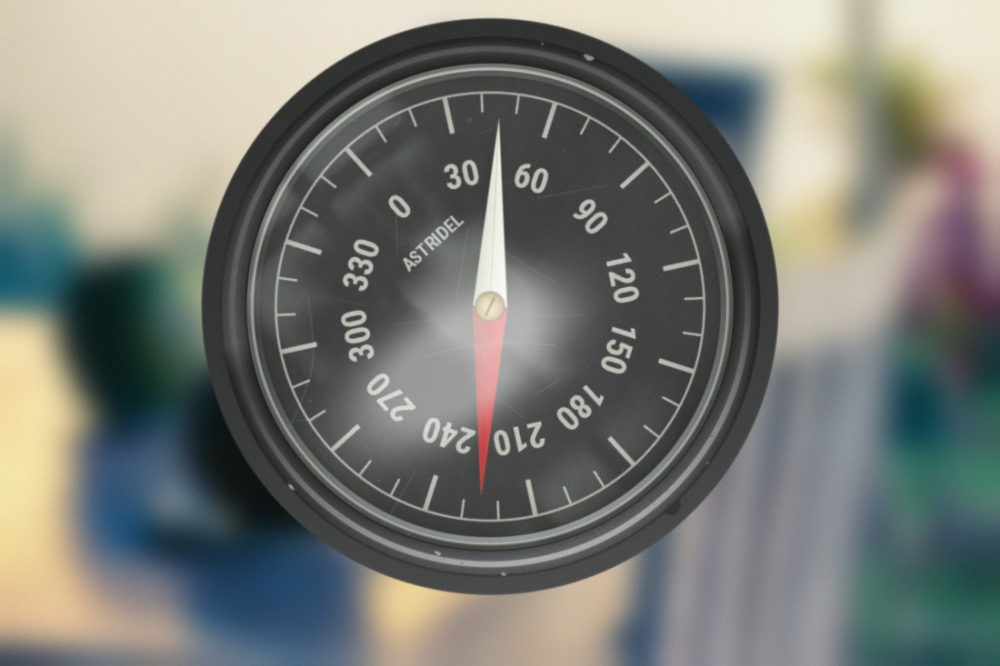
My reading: 225,°
